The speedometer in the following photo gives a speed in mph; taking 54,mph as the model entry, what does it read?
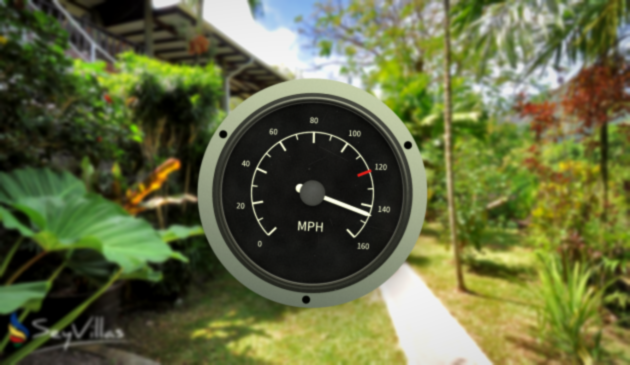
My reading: 145,mph
